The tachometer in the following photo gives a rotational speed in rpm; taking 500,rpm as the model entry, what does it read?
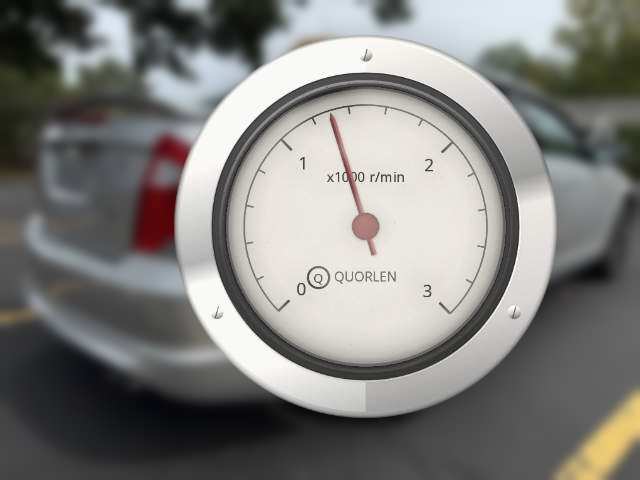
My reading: 1300,rpm
